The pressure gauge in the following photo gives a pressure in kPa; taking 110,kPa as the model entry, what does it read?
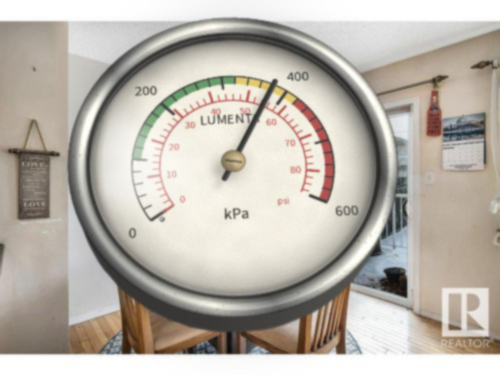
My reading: 380,kPa
